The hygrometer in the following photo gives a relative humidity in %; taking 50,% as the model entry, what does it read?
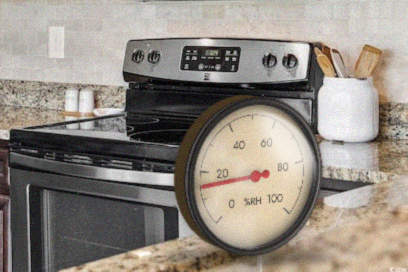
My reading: 15,%
